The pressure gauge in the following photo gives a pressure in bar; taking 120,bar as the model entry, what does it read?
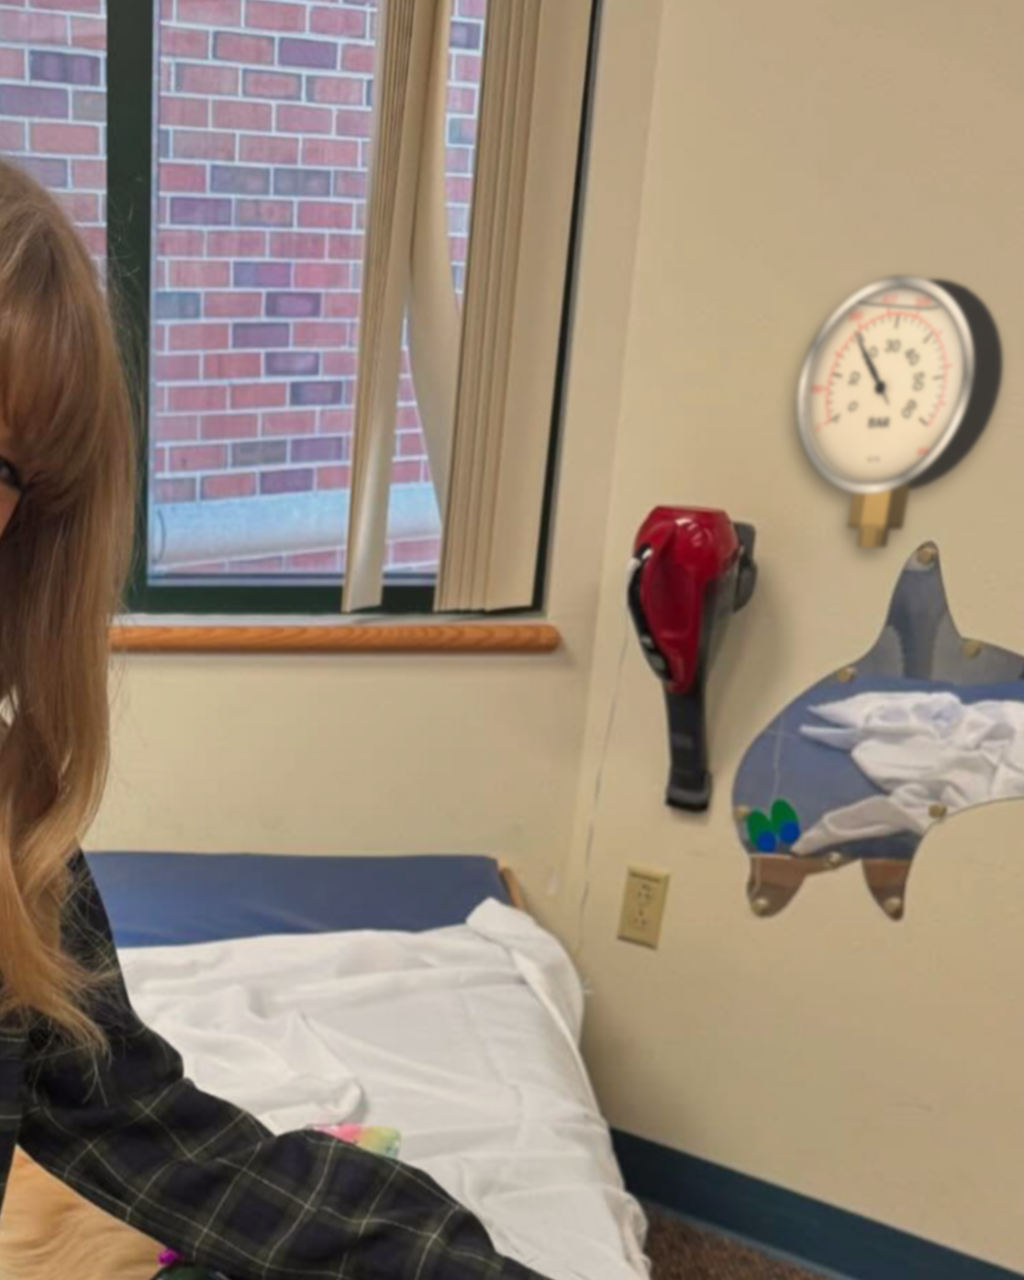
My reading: 20,bar
